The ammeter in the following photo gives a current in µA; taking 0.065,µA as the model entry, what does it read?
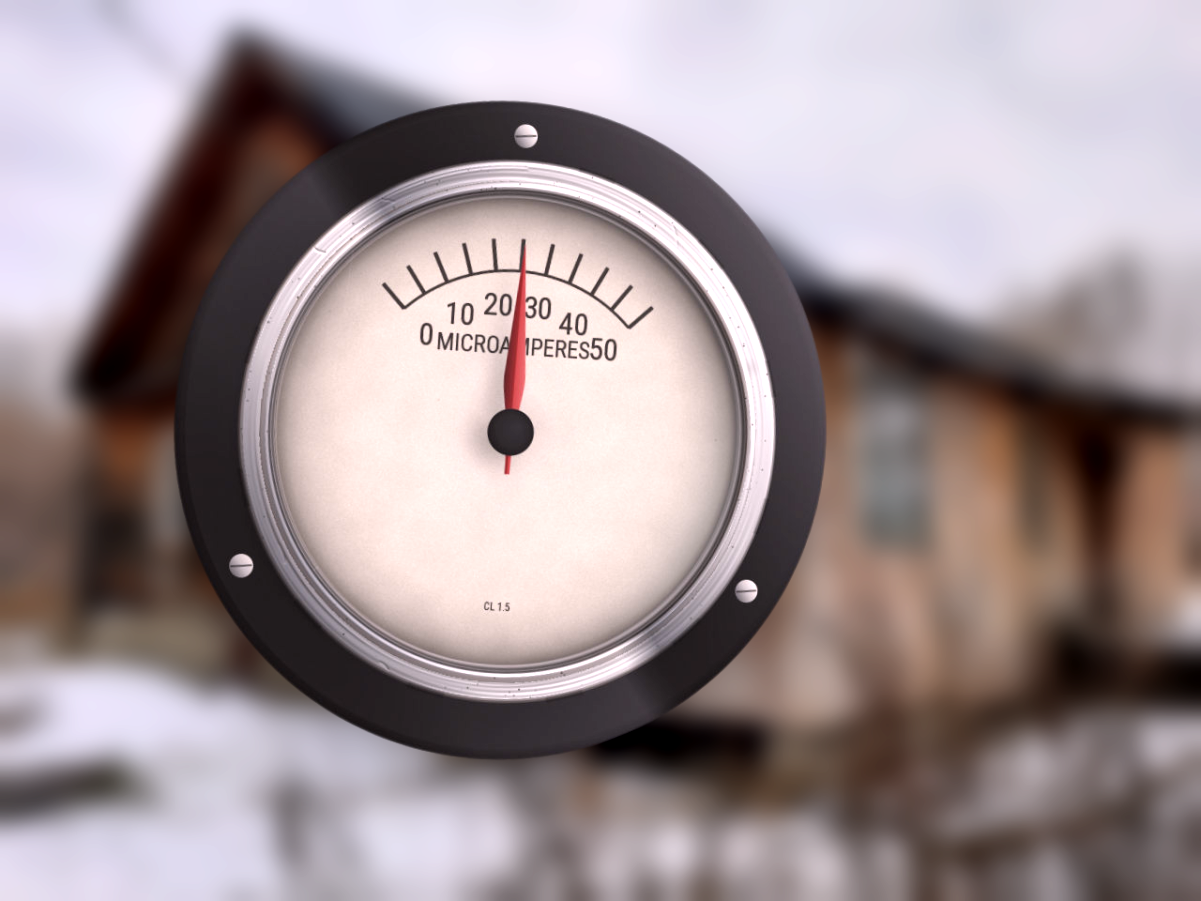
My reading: 25,µA
